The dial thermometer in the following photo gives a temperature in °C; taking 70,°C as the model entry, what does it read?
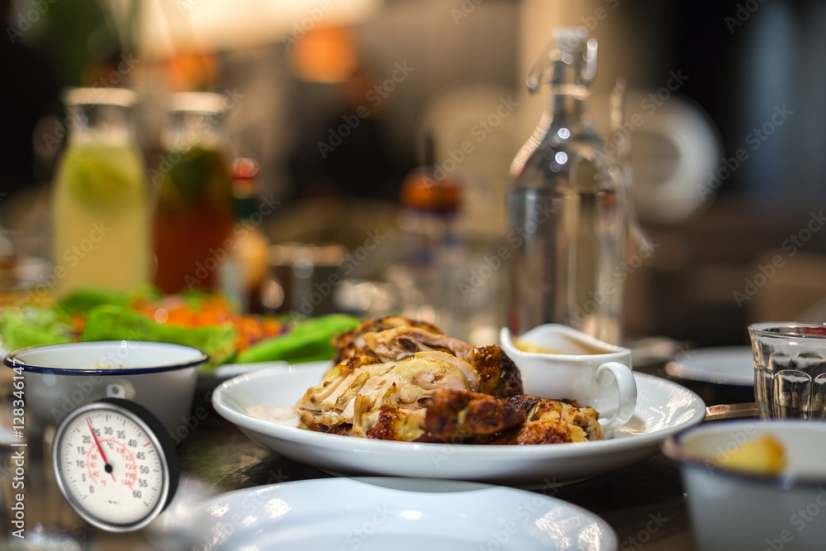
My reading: 25,°C
